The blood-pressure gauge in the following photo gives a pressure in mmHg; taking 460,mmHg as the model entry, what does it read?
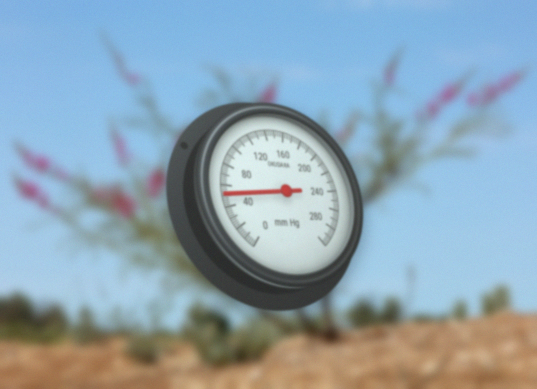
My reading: 50,mmHg
